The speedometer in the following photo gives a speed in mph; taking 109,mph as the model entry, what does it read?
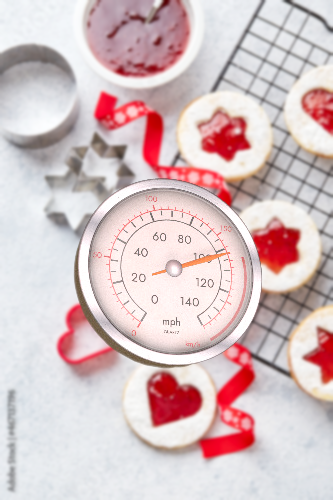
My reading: 102.5,mph
